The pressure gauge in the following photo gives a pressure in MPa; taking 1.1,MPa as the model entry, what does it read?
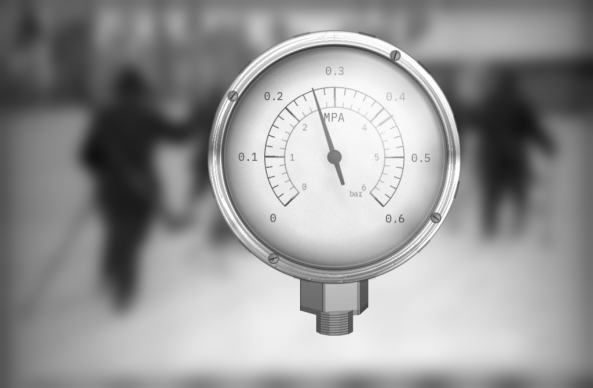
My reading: 0.26,MPa
